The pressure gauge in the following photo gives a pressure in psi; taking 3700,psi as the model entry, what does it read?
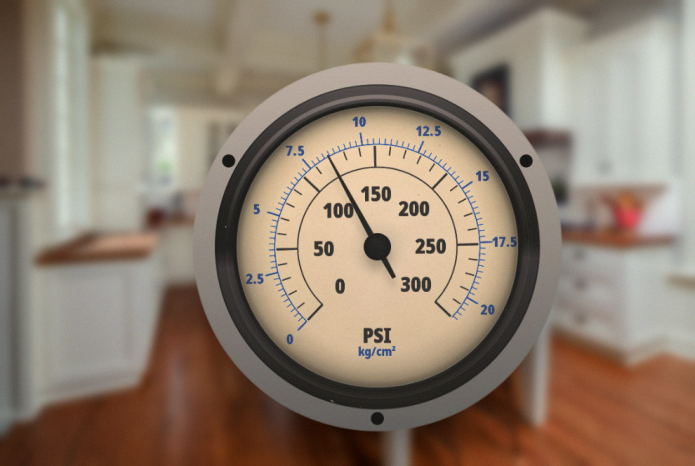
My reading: 120,psi
